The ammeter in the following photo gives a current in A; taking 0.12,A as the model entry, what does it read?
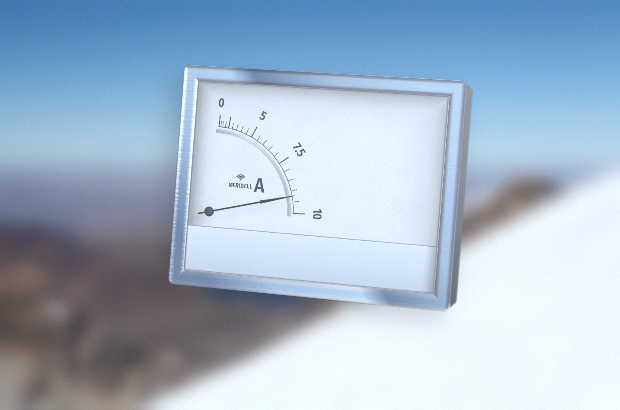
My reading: 9.25,A
